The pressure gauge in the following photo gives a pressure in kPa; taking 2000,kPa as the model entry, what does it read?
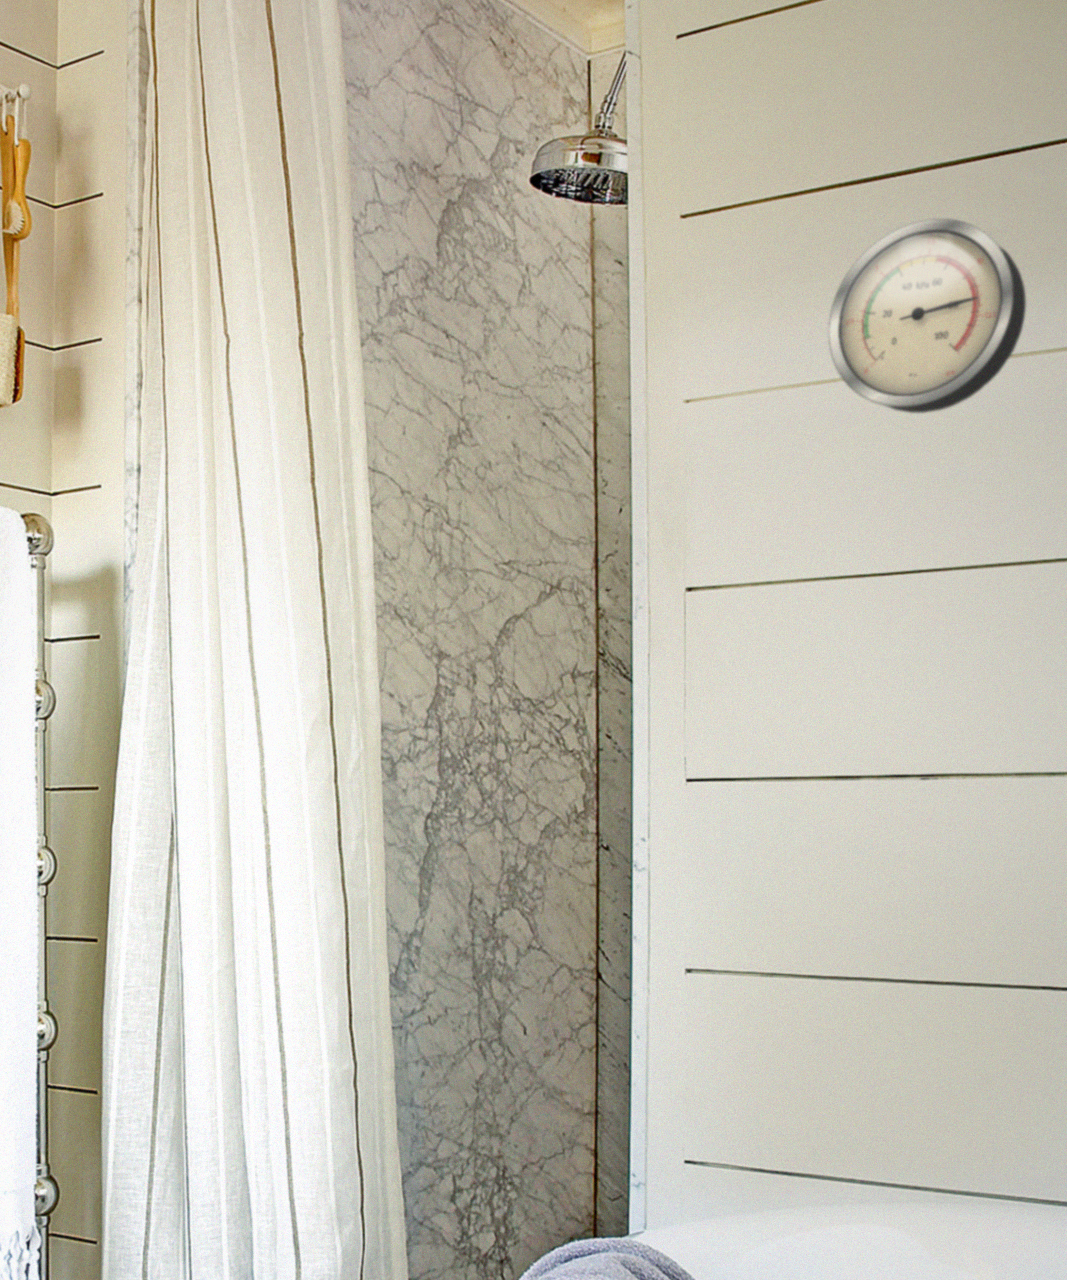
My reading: 80,kPa
